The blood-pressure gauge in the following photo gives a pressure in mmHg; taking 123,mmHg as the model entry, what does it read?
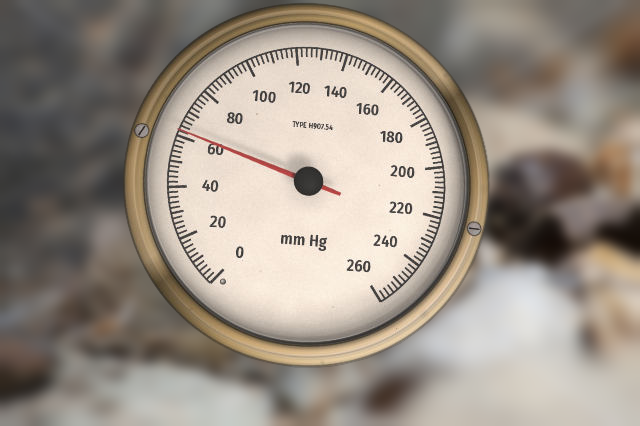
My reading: 62,mmHg
